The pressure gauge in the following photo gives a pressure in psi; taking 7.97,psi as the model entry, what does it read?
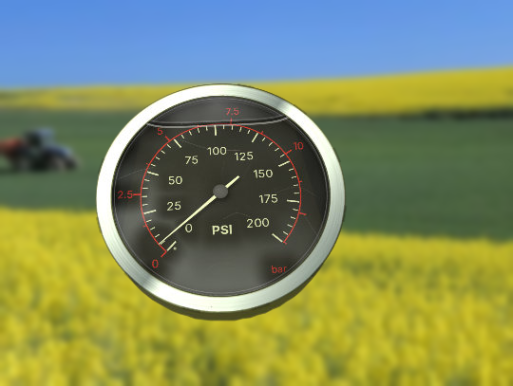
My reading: 5,psi
